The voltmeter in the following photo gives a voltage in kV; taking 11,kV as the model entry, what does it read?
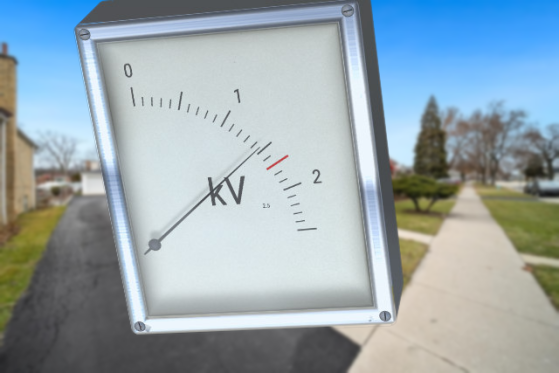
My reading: 1.45,kV
